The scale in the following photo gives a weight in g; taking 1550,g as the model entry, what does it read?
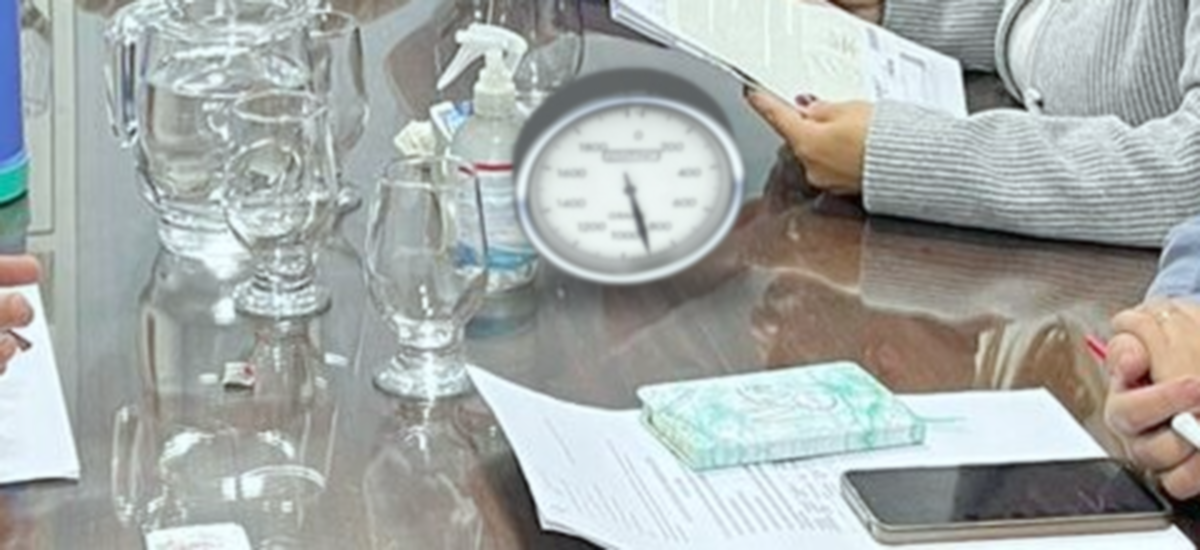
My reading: 900,g
